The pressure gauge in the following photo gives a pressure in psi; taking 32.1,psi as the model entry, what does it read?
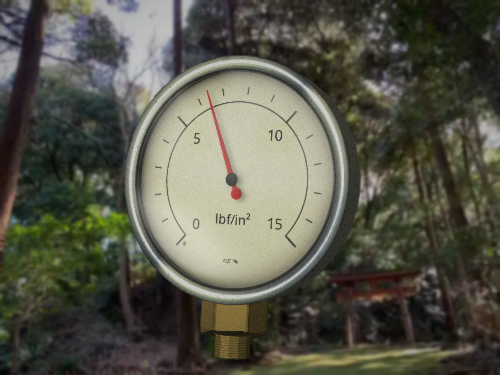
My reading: 6.5,psi
